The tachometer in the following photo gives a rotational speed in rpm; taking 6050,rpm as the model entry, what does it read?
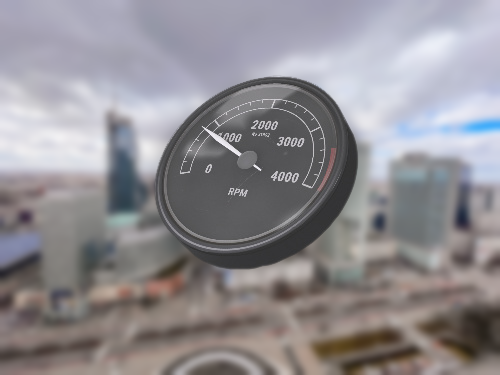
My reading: 800,rpm
